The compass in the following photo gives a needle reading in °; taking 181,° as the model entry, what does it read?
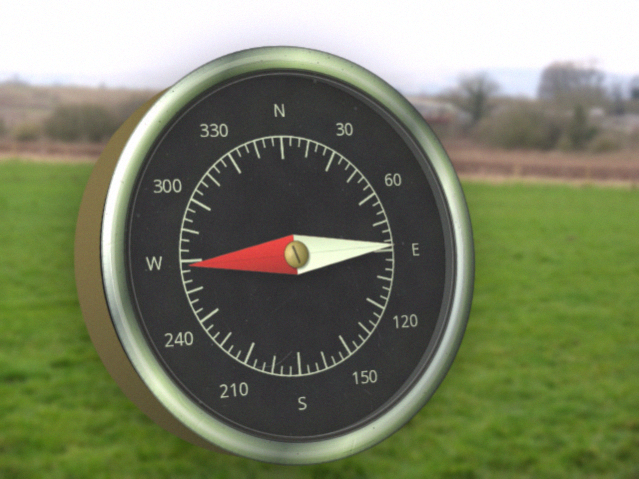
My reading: 267.5,°
